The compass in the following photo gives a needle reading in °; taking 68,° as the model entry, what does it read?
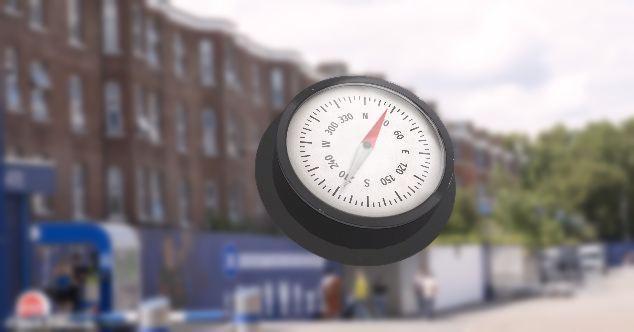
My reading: 25,°
